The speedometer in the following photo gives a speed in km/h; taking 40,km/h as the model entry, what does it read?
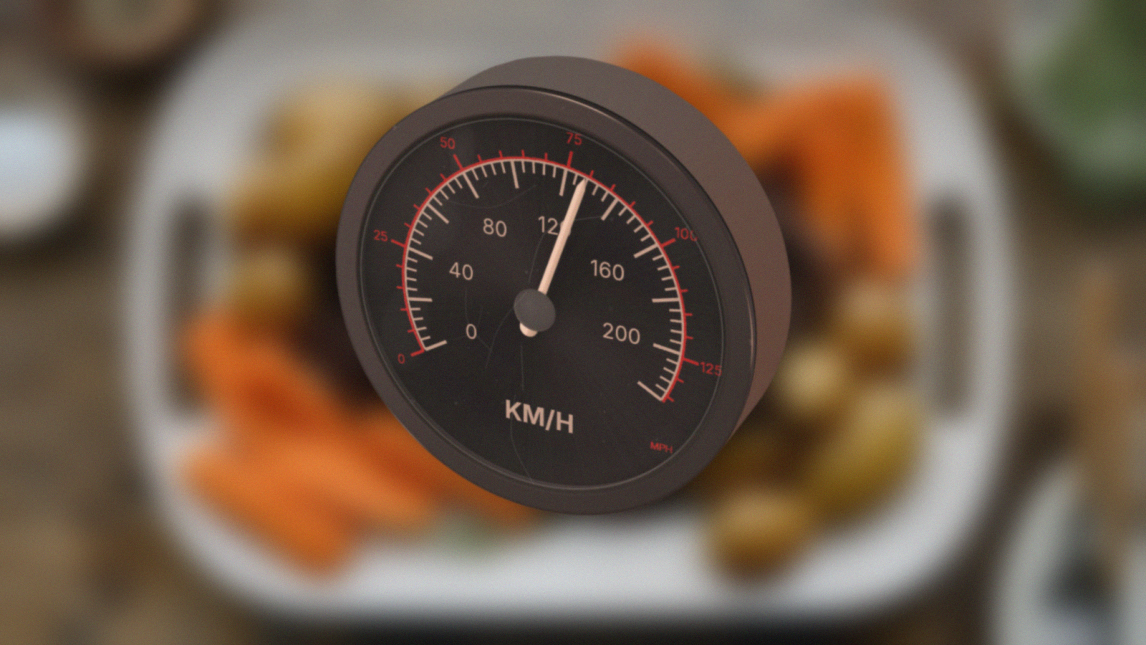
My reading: 128,km/h
